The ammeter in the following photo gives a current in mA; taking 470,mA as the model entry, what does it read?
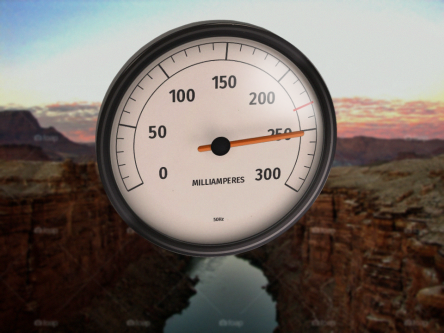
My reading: 250,mA
